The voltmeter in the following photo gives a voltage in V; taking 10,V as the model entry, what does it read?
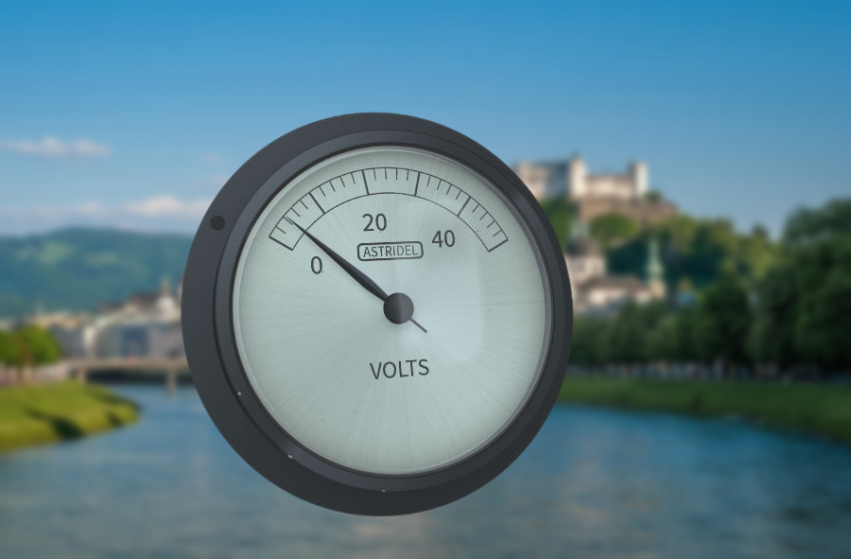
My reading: 4,V
